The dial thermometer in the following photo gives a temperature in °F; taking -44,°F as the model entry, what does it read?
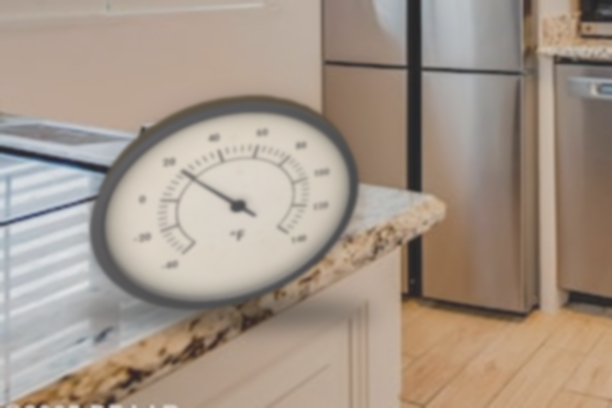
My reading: 20,°F
